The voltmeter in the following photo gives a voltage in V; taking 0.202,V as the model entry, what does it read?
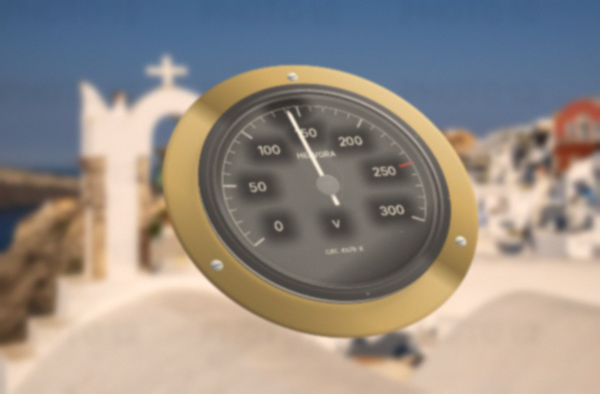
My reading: 140,V
